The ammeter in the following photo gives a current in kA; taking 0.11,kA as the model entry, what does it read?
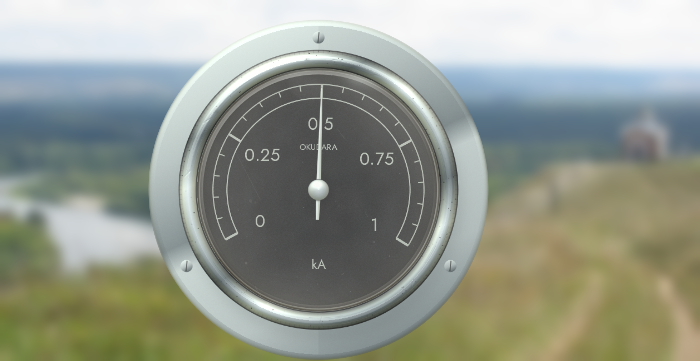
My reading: 0.5,kA
